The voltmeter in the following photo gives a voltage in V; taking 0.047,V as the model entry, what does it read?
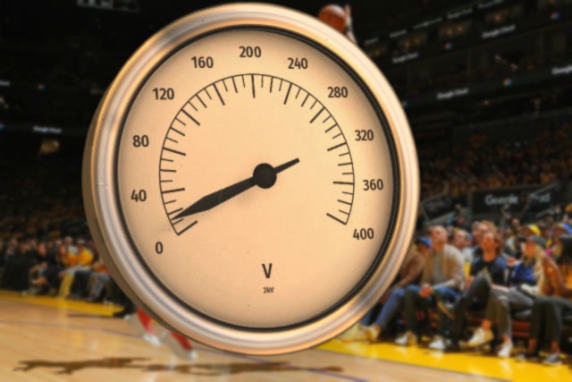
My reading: 15,V
